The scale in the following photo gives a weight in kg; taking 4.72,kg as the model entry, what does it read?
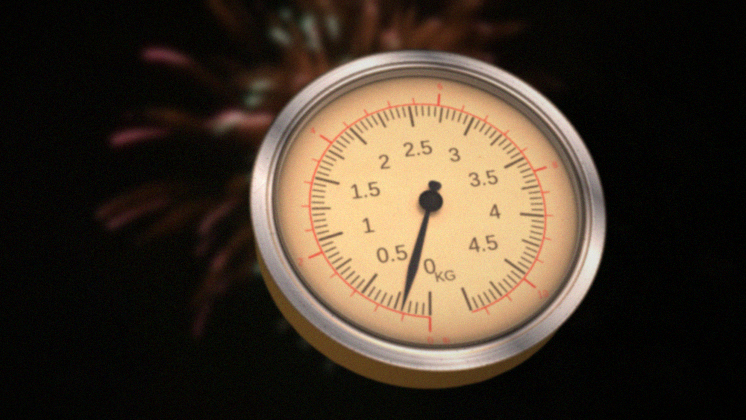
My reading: 0.2,kg
